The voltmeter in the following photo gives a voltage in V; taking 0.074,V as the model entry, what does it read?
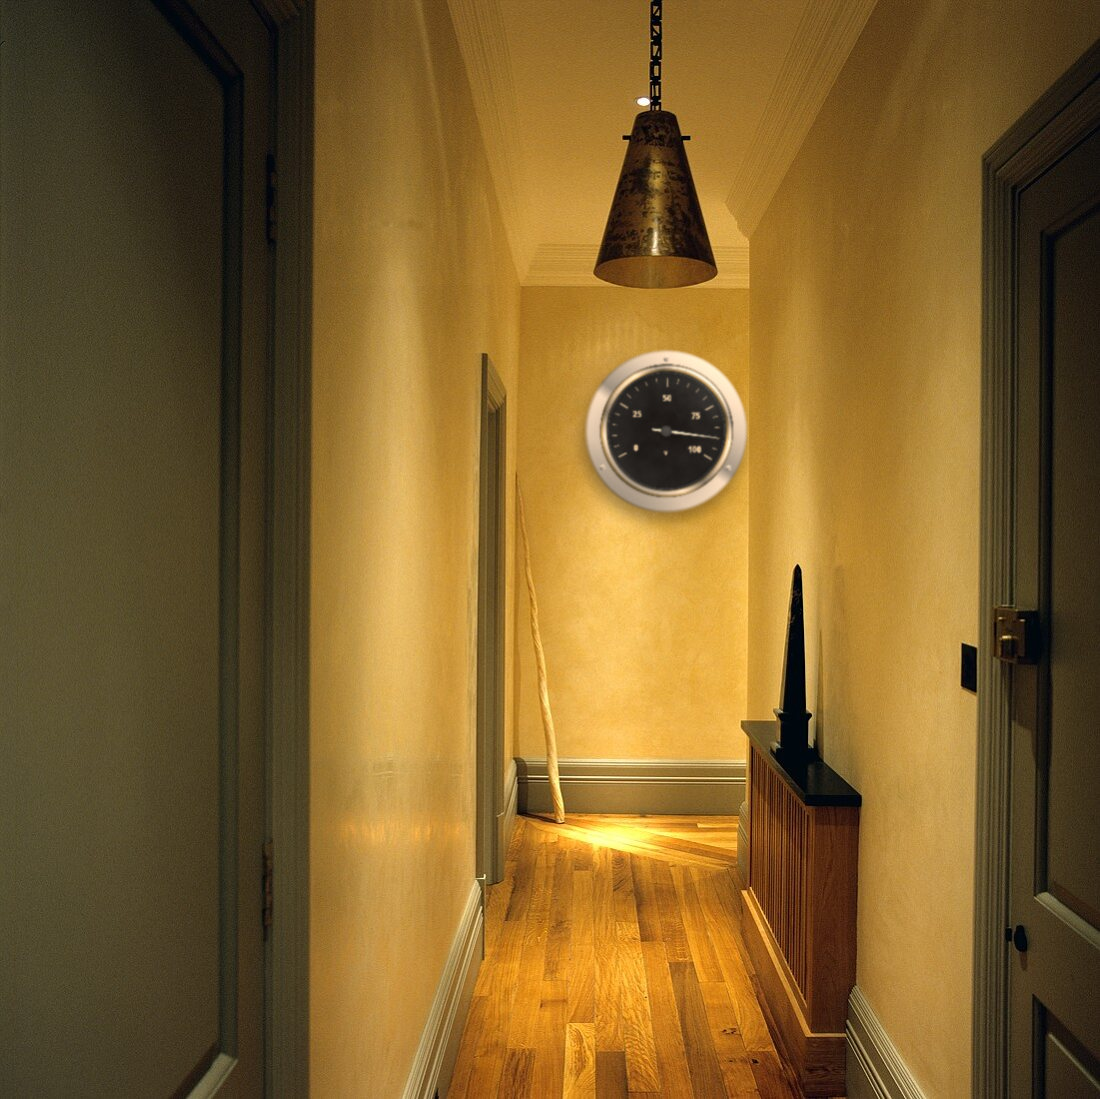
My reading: 90,V
